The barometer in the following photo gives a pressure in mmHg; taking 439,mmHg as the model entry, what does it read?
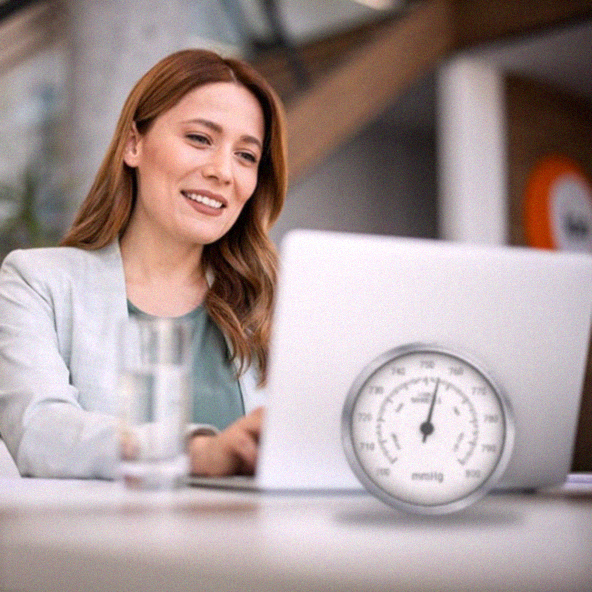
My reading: 755,mmHg
